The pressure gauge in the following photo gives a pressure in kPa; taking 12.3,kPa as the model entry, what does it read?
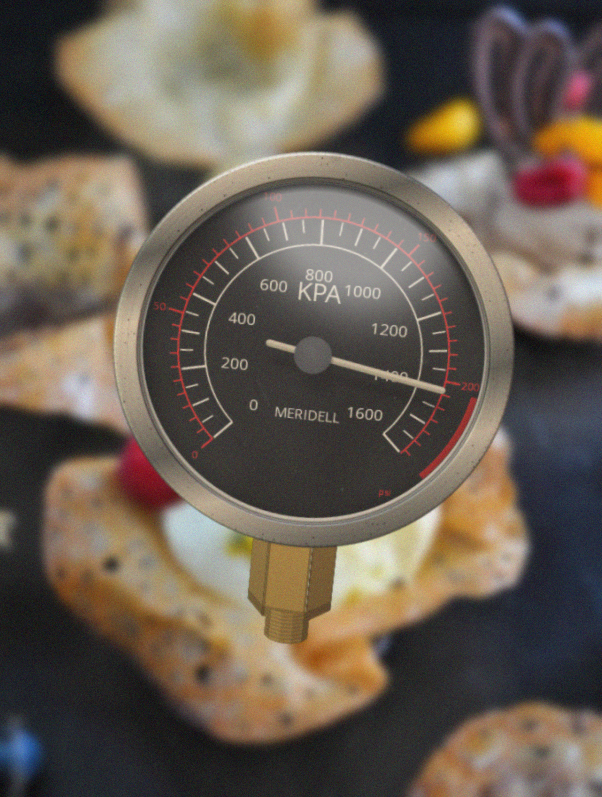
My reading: 1400,kPa
